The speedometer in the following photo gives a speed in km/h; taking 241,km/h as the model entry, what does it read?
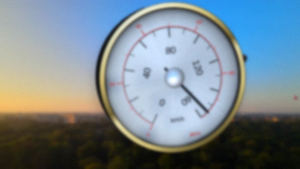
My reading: 155,km/h
